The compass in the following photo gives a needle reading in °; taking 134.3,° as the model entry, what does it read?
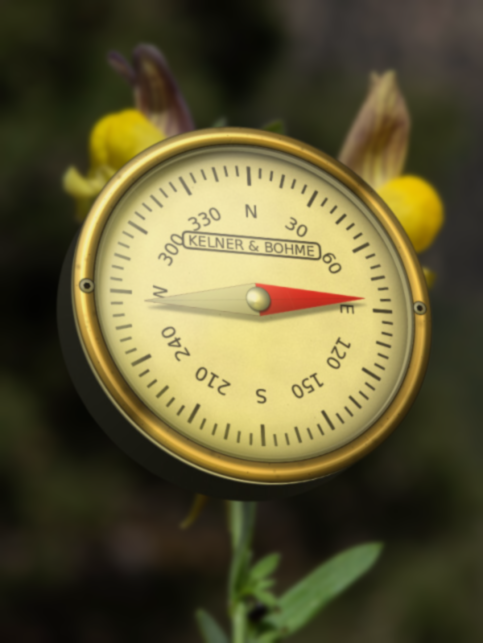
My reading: 85,°
